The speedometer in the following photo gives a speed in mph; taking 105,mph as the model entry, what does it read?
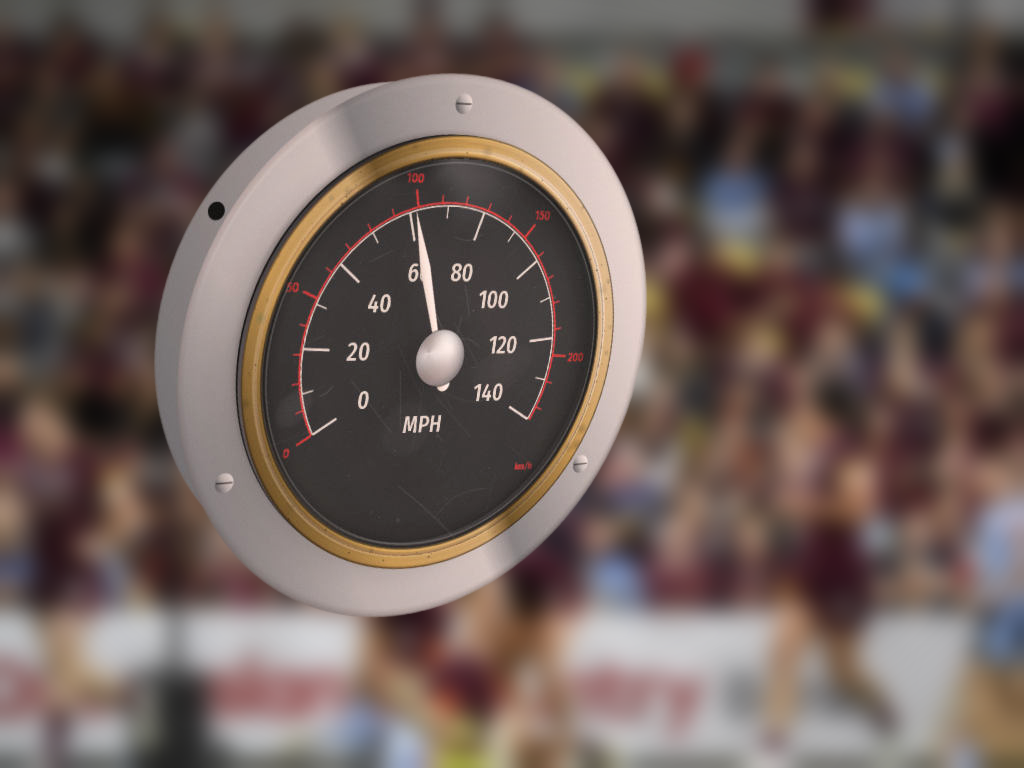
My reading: 60,mph
